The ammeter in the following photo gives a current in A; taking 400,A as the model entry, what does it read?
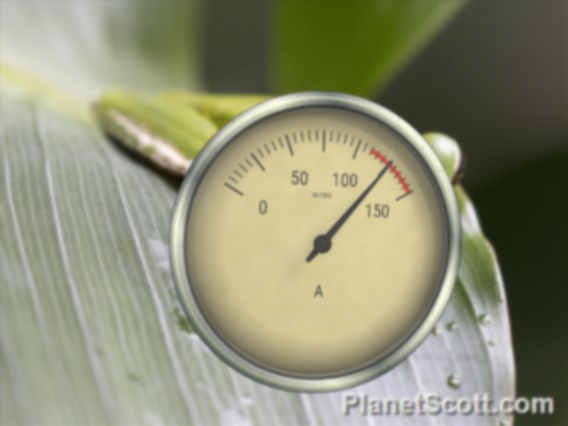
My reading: 125,A
